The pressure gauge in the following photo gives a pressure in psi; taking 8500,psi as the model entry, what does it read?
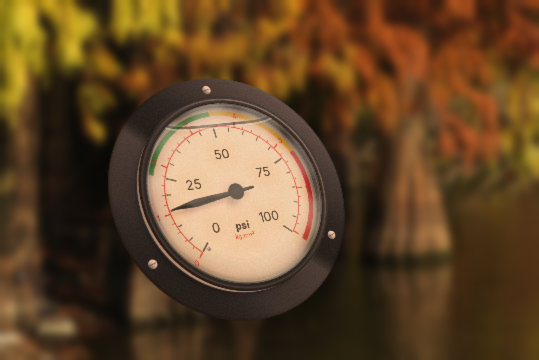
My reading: 15,psi
